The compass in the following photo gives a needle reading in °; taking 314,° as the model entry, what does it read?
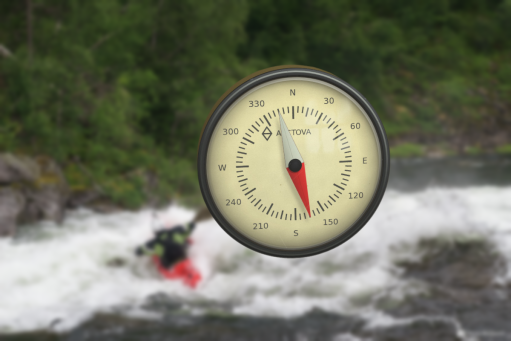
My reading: 165,°
